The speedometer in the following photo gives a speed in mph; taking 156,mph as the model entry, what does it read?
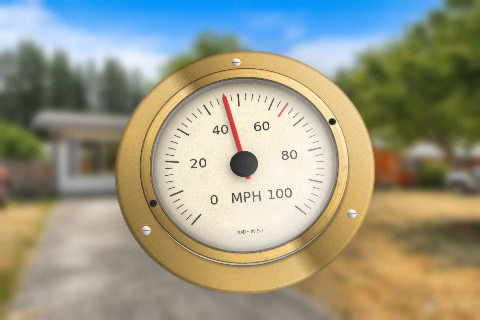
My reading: 46,mph
